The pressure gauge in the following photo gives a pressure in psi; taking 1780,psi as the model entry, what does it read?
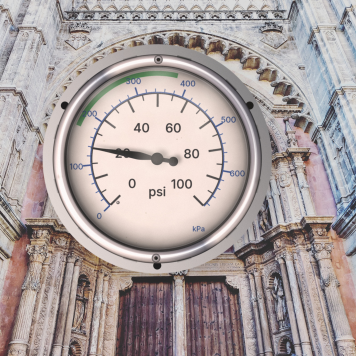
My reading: 20,psi
